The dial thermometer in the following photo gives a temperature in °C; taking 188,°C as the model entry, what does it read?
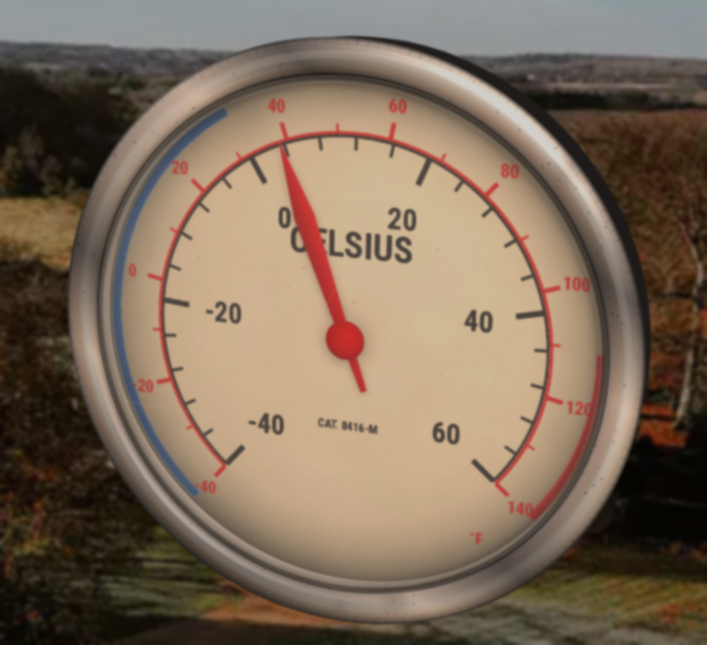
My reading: 4,°C
